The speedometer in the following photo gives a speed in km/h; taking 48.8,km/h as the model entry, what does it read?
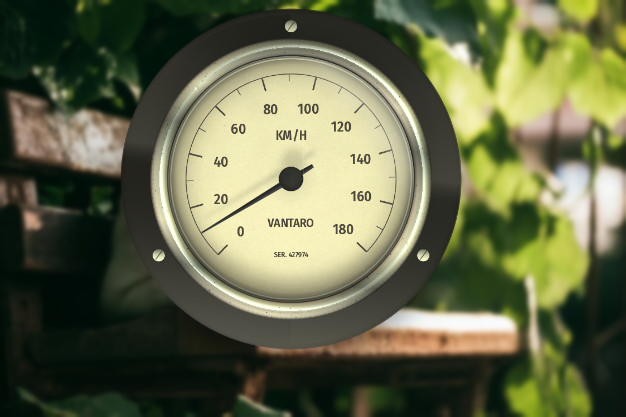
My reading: 10,km/h
